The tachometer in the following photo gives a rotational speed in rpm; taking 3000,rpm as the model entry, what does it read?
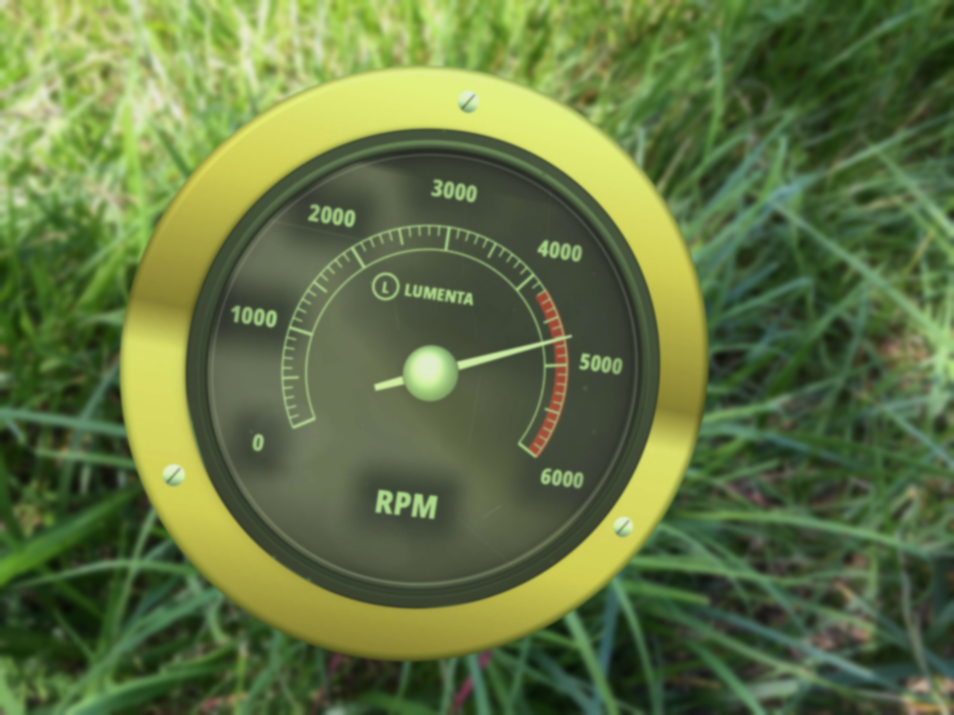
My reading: 4700,rpm
